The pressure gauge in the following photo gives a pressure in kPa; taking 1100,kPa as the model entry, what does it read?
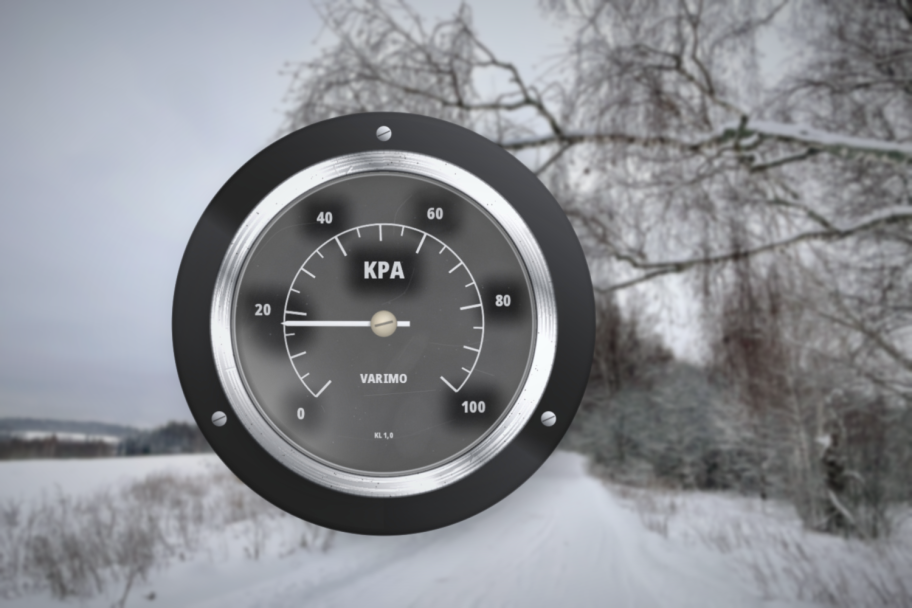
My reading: 17.5,kPa
